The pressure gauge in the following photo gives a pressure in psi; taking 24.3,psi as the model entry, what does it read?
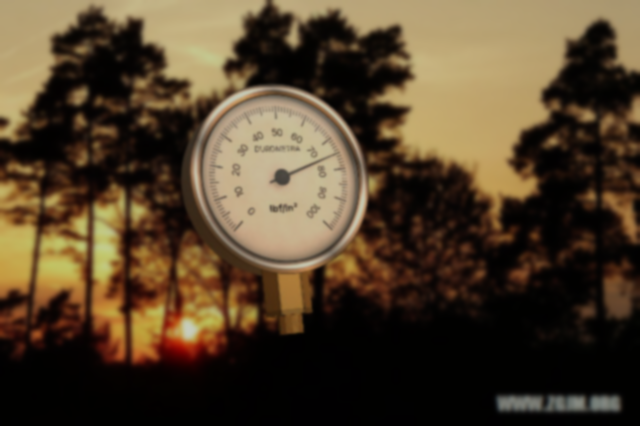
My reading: 75,psi
